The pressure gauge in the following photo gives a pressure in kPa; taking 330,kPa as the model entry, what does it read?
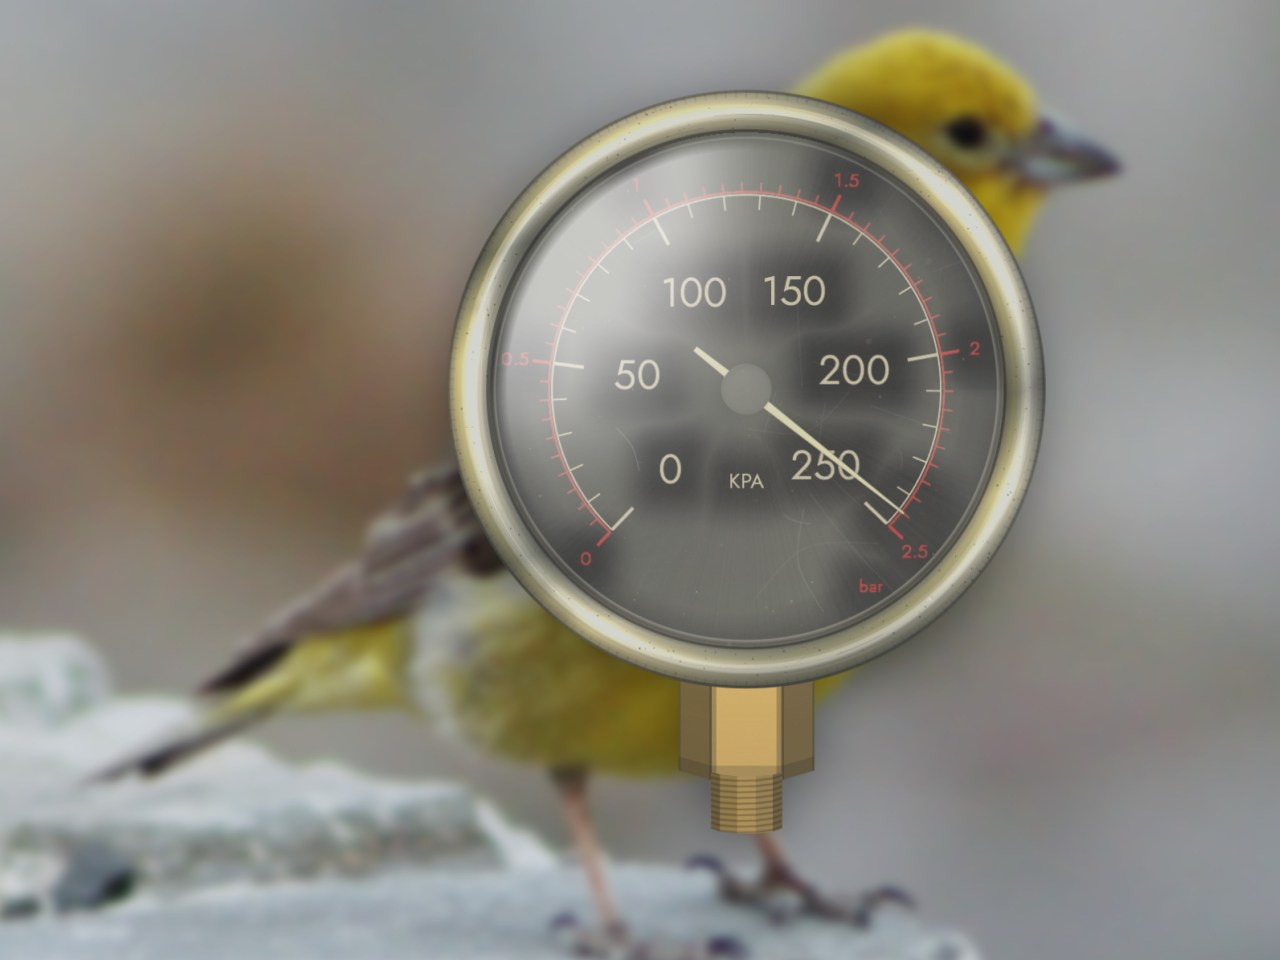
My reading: 245,kPa
